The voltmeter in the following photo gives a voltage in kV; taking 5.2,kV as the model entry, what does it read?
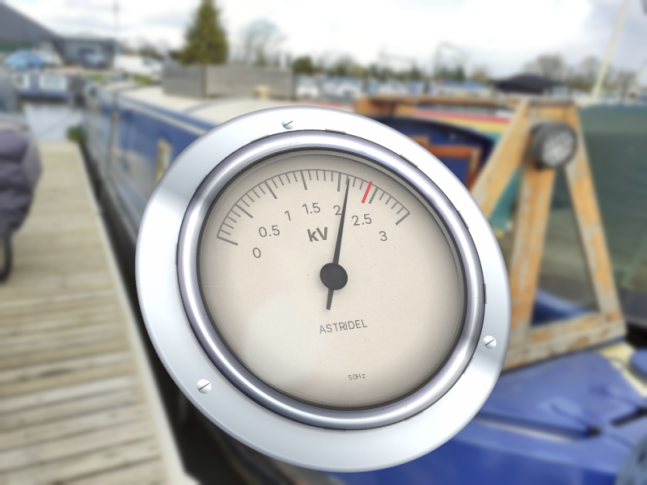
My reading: 2.1,kV
